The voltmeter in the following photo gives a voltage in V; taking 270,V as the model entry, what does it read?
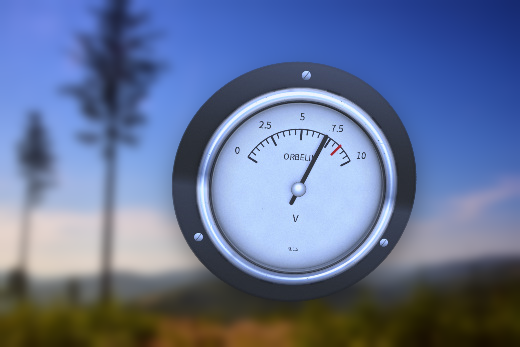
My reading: 7,V
